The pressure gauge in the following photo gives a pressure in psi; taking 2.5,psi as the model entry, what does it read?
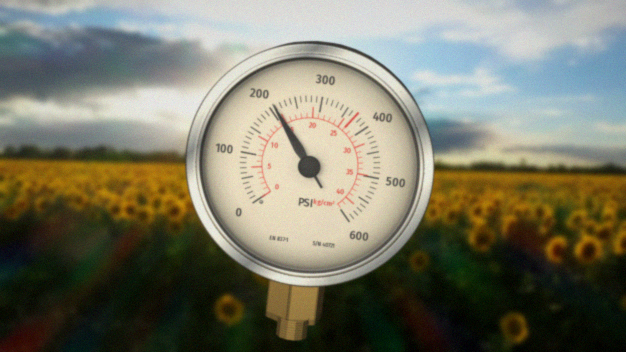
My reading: 210,psi
